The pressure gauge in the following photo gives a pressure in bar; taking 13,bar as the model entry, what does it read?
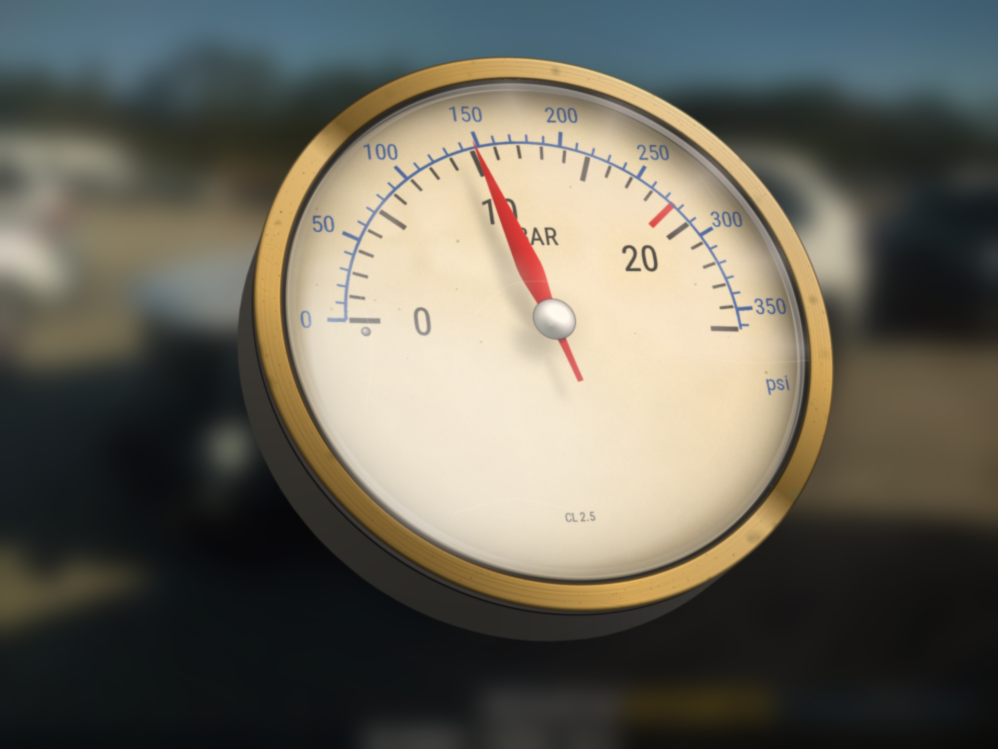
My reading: 10,bar
